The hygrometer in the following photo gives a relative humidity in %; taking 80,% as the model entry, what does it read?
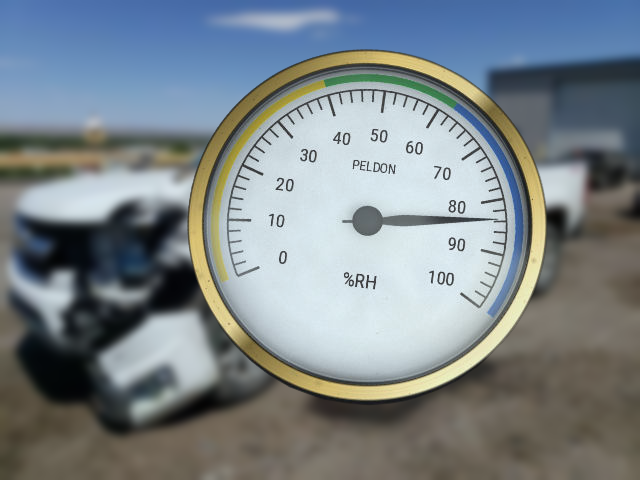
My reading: 84,%
